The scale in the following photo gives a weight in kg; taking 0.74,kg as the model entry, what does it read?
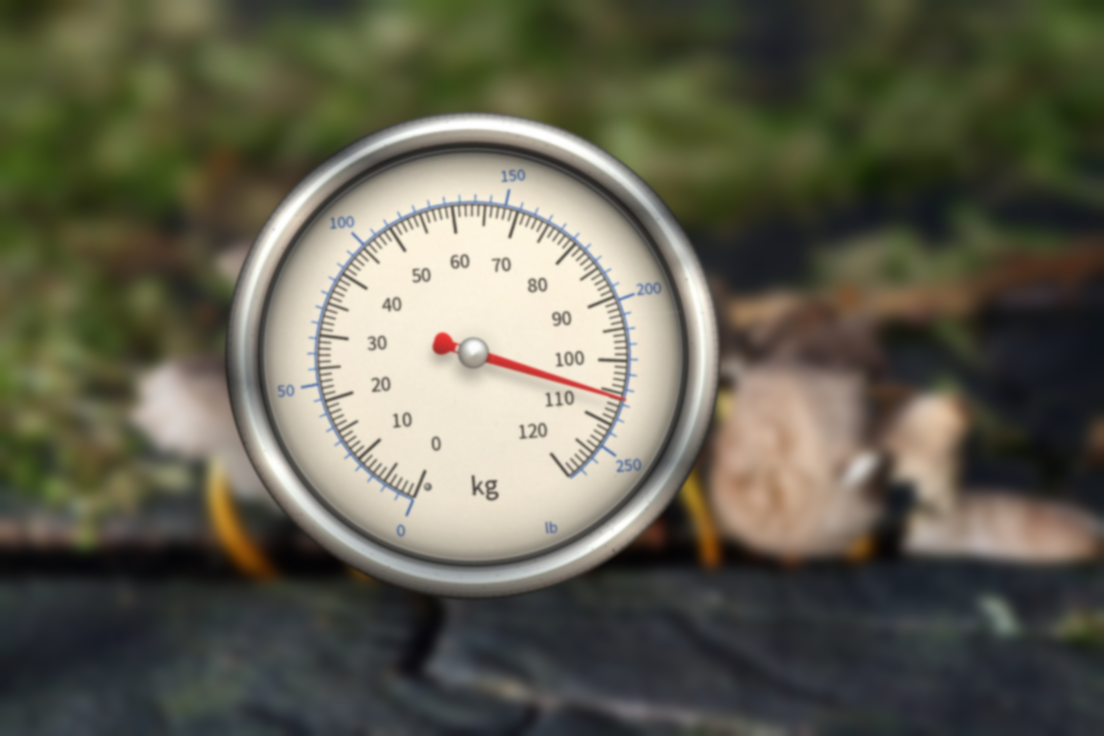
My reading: 106,kg
